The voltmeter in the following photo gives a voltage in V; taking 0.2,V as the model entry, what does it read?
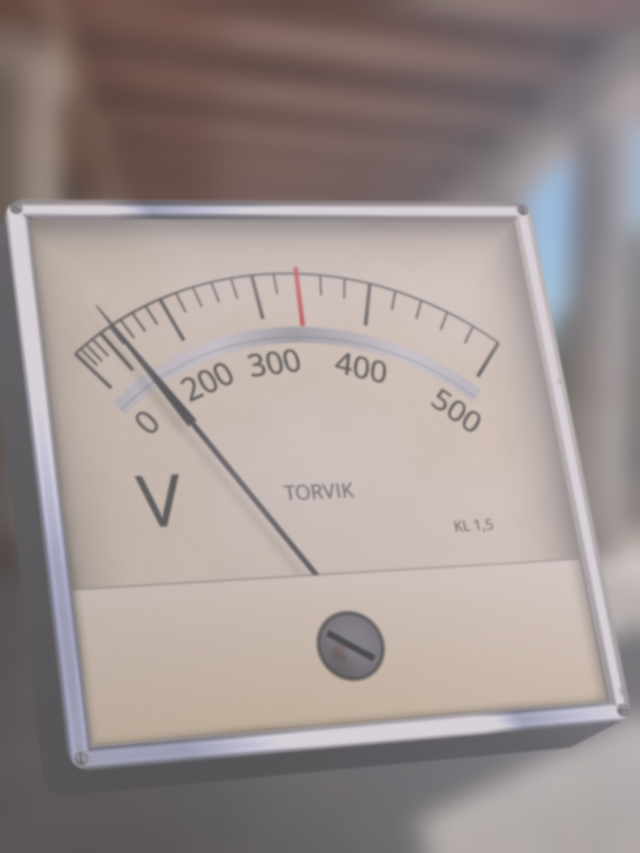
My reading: 120,V
